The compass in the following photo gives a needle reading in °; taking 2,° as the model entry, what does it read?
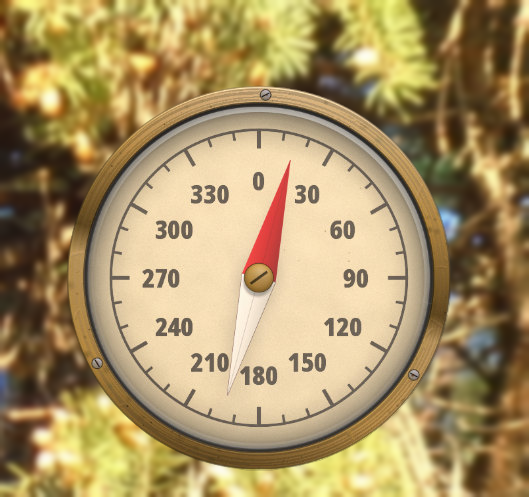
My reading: 15,°
